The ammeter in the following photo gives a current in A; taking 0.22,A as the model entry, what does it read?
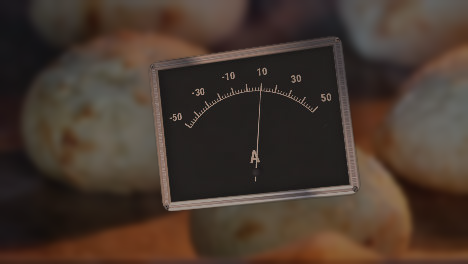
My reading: 10,A
